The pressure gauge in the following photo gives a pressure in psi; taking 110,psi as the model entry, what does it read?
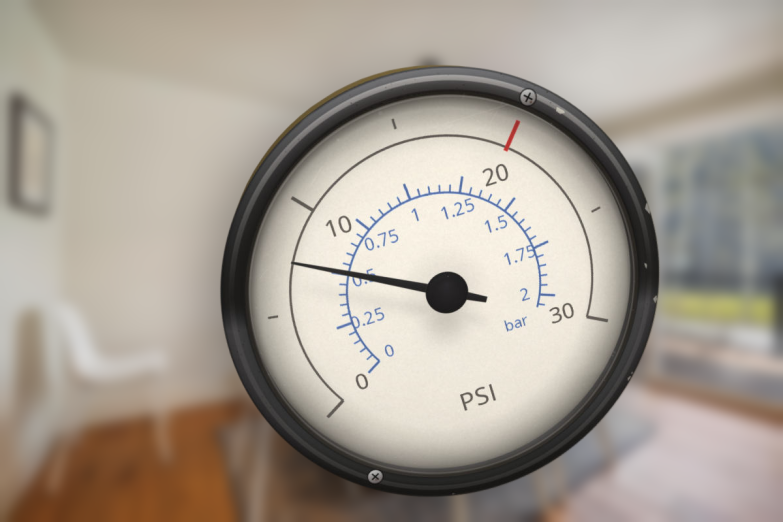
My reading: 7.5,psi
